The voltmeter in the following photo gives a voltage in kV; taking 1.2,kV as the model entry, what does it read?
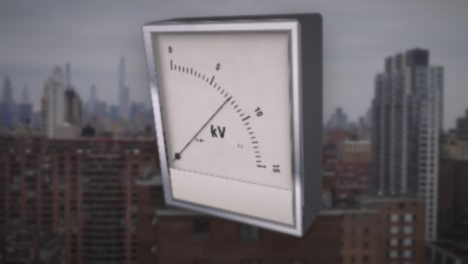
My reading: 7.5,kV
